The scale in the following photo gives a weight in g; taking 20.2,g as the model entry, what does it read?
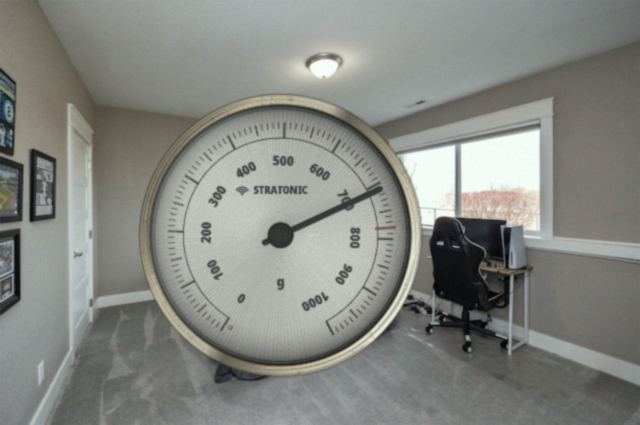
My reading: 710,g
